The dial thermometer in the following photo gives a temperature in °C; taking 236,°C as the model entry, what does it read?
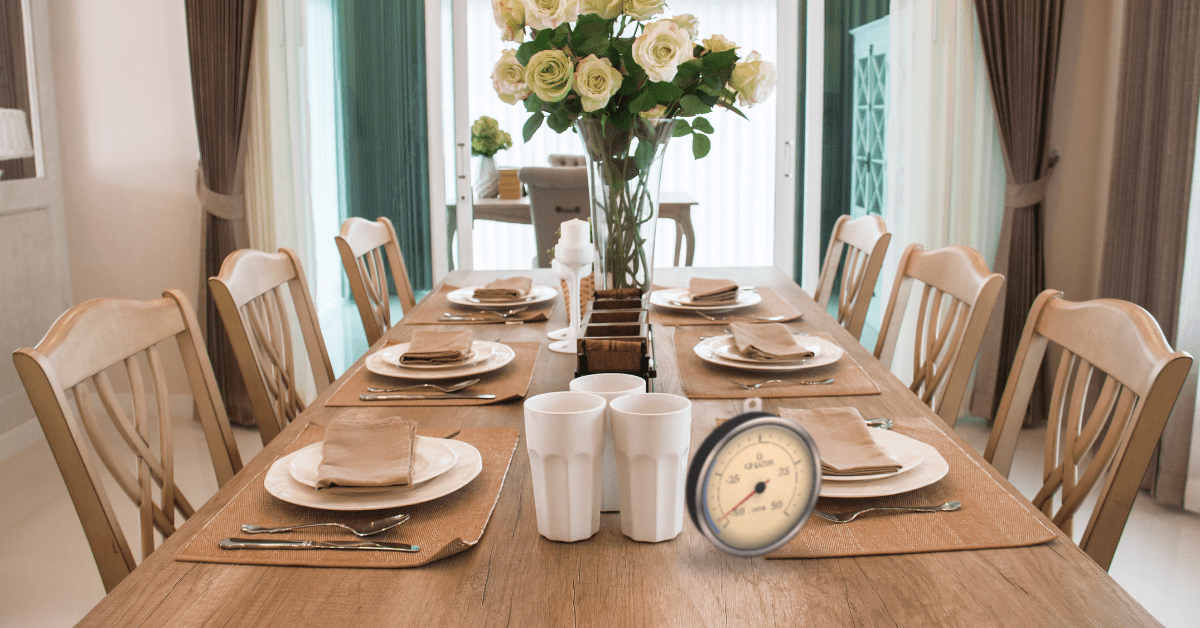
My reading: -45,°C
